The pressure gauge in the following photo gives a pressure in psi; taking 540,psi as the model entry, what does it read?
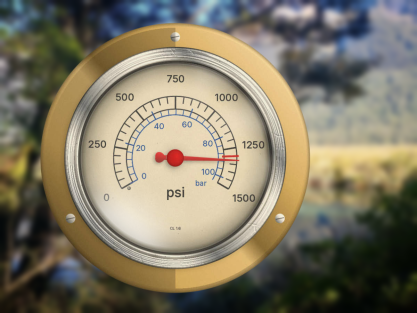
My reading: 1325,psi
